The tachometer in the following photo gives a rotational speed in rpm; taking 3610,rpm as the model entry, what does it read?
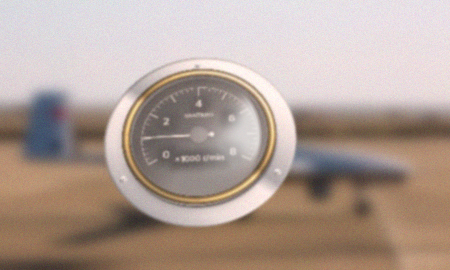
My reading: 1000,rpm
